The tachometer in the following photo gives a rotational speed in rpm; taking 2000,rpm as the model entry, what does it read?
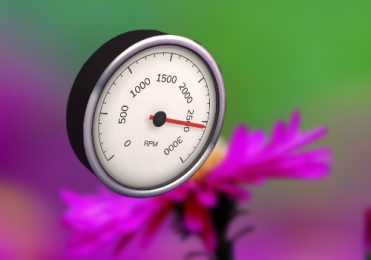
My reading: 2550,rpm
